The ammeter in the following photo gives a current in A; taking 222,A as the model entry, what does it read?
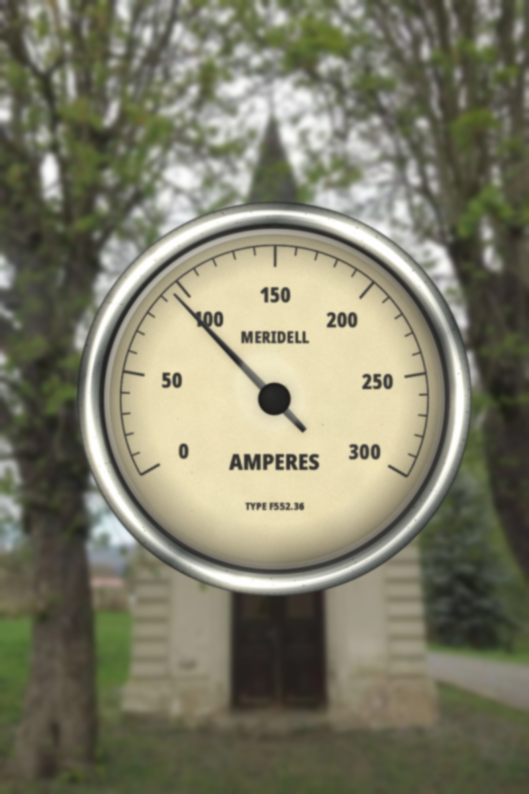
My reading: 95,A
